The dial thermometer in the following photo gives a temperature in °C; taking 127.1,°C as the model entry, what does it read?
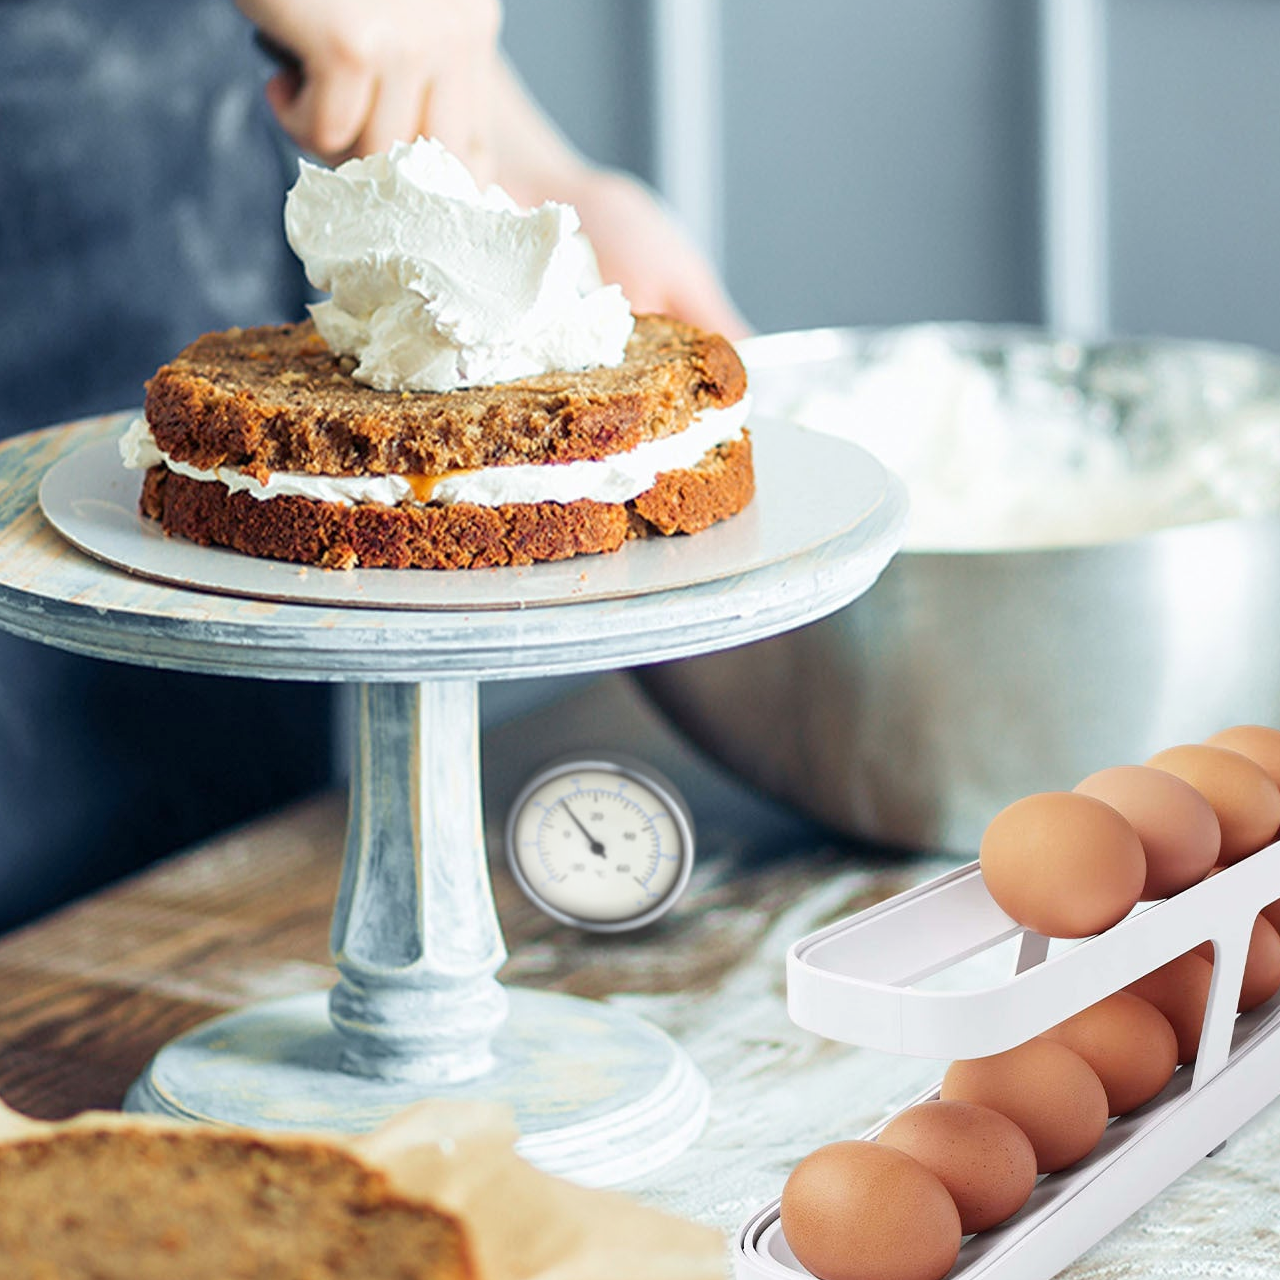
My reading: 10,°C
